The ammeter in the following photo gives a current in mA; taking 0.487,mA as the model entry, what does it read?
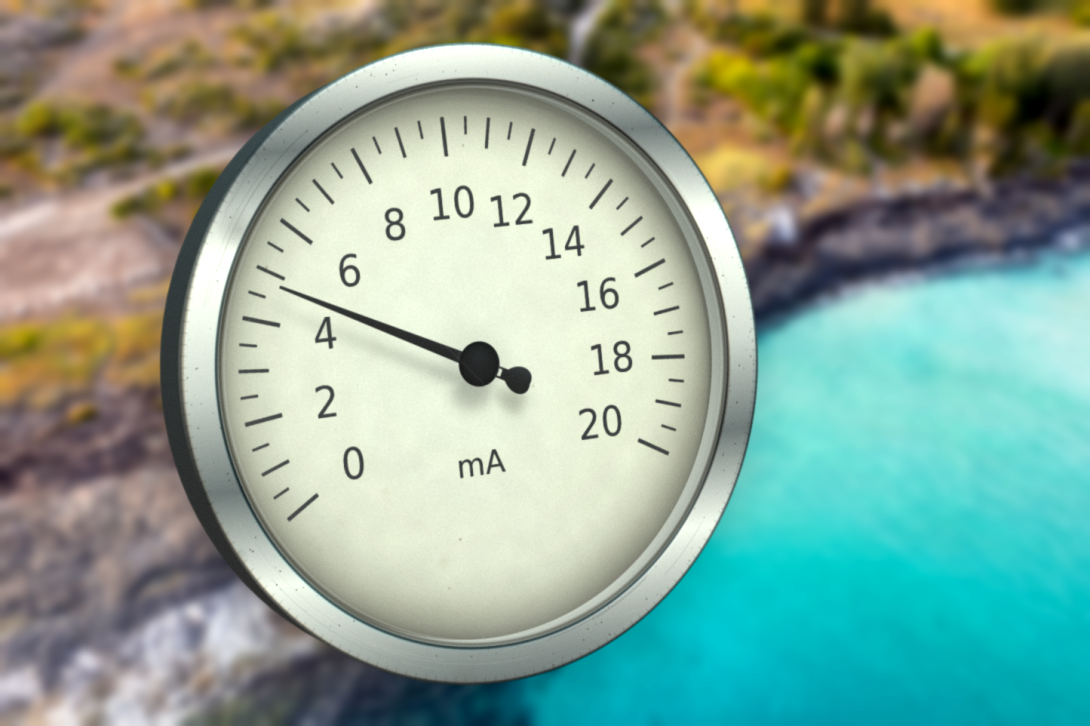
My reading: 4.75,mA
